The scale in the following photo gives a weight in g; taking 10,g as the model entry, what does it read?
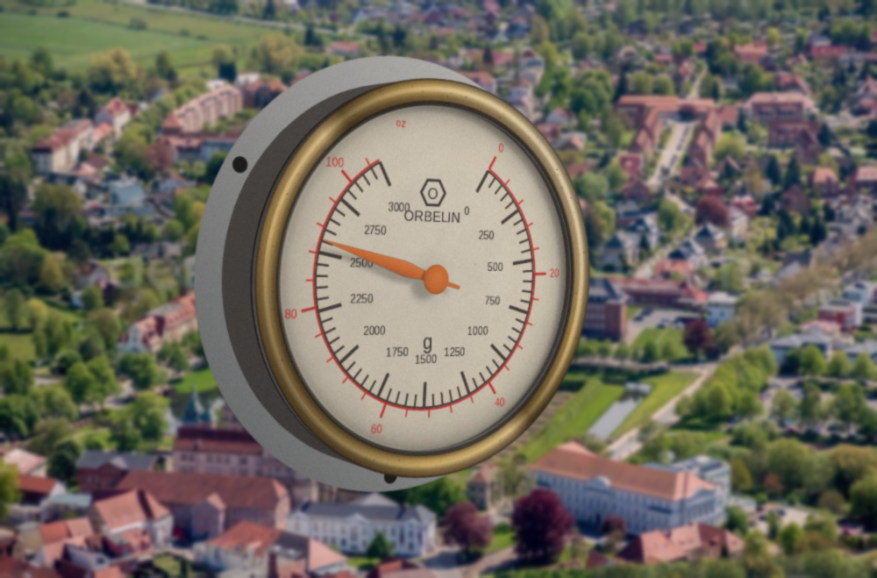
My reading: 2550,g
